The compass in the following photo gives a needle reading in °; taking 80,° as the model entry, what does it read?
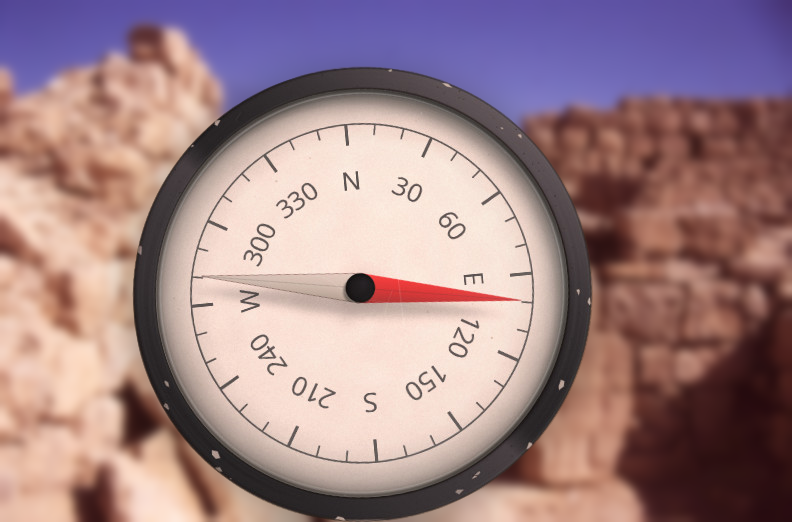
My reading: 100,°
